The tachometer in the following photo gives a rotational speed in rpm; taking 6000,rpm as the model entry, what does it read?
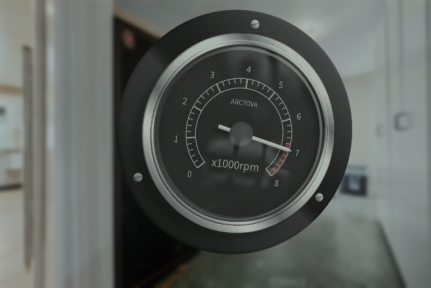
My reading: 7000,rpm
